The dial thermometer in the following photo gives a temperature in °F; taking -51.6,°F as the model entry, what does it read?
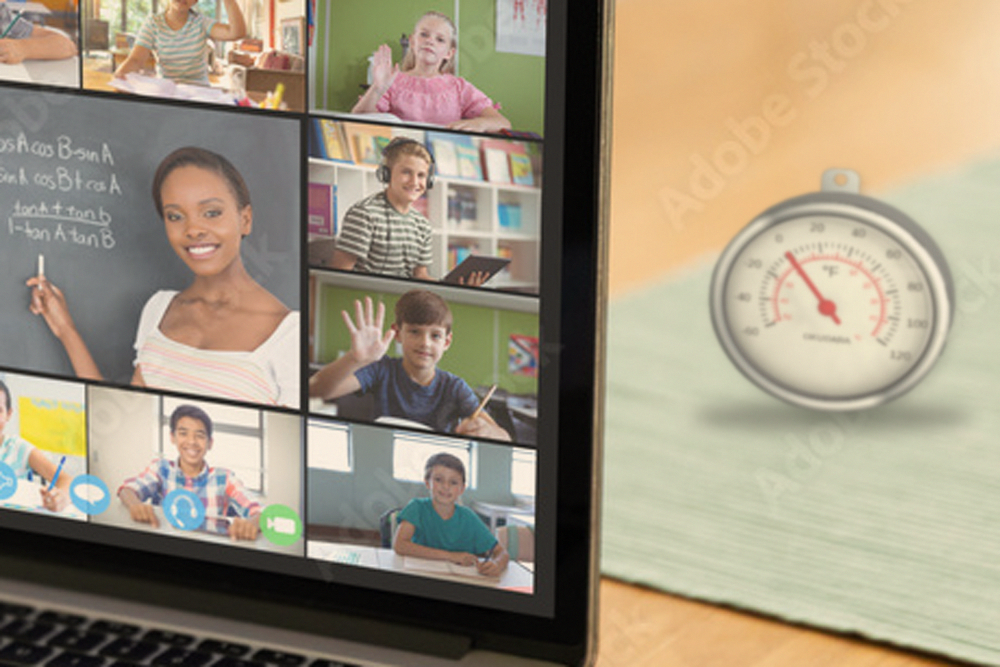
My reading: 0,°F
